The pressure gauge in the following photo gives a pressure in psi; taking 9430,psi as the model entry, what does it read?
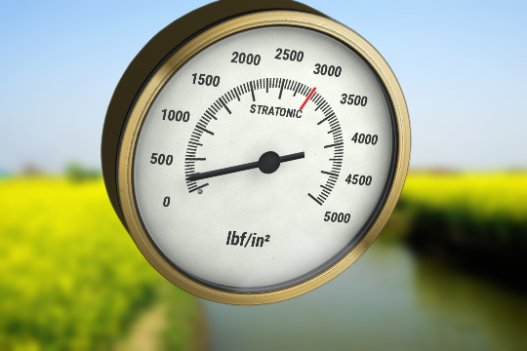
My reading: 250,psi
